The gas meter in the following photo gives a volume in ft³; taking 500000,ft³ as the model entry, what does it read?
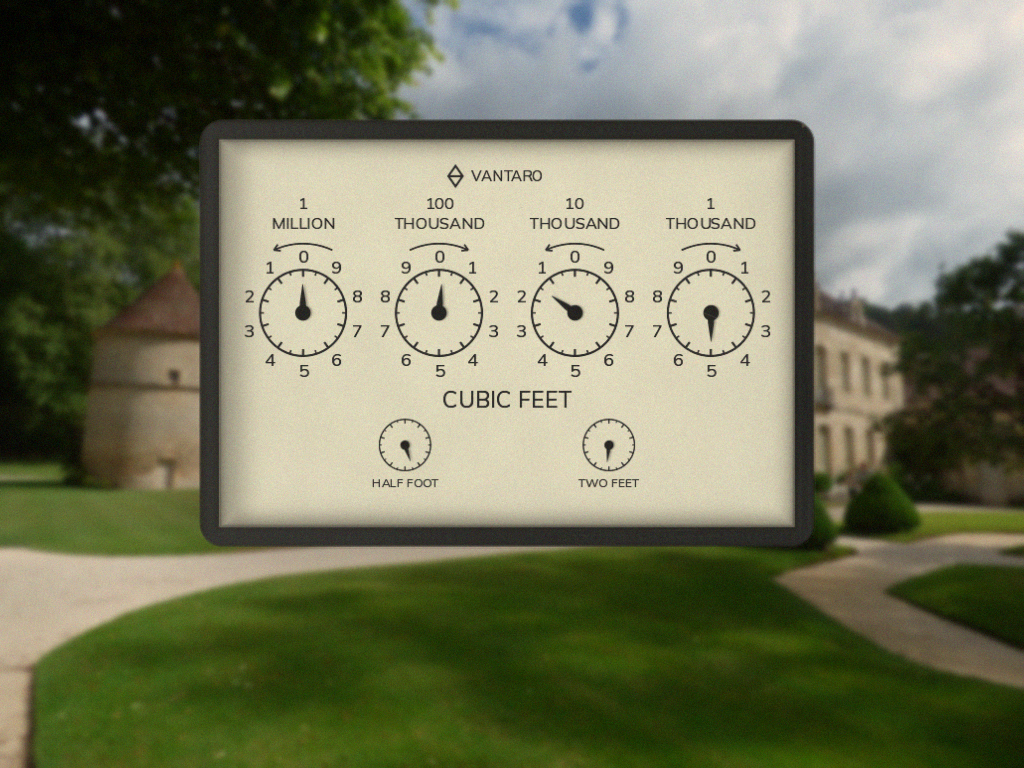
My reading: 1500,ft³
